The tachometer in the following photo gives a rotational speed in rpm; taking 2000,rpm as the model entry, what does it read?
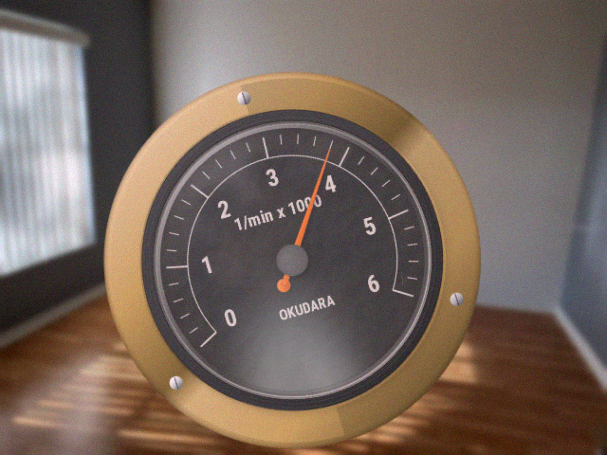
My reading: 3800,rpm
